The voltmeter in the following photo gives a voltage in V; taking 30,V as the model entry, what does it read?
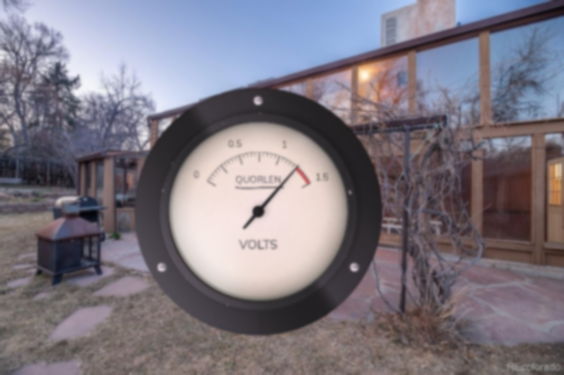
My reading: 1.25,V
